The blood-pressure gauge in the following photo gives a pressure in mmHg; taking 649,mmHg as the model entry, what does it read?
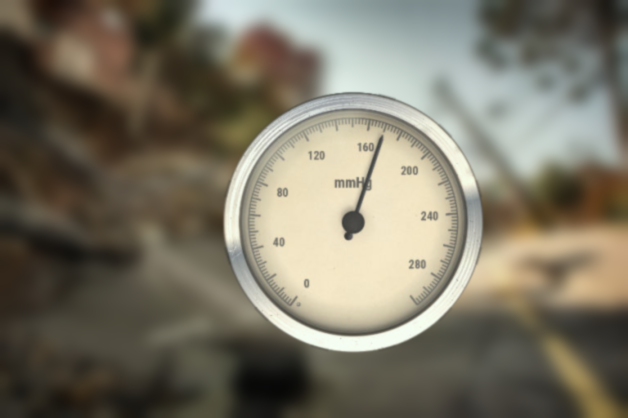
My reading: 170,mmHg
